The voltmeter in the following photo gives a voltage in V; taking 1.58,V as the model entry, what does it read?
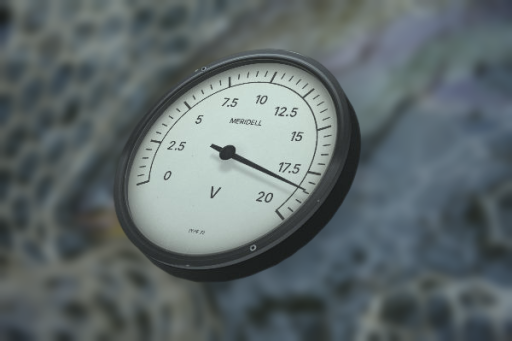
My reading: 18.5,V
